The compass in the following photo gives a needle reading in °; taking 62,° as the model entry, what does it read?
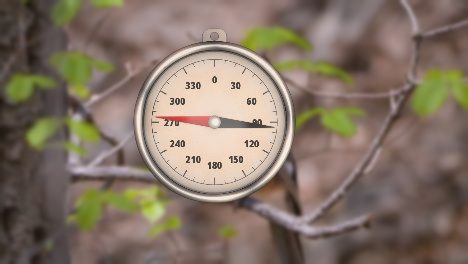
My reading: 275,°
